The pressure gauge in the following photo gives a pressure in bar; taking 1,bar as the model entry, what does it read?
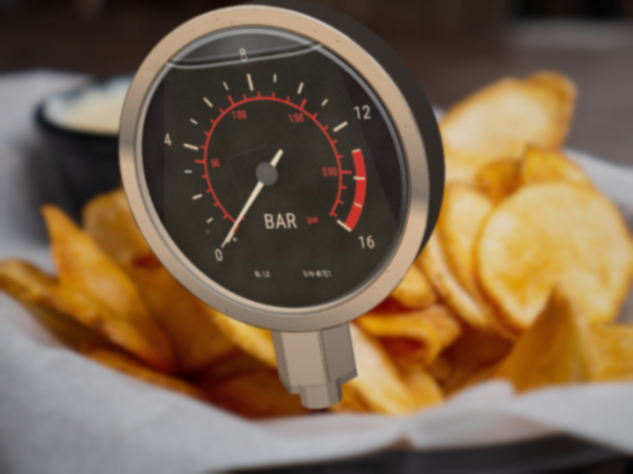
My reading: 0,bar
